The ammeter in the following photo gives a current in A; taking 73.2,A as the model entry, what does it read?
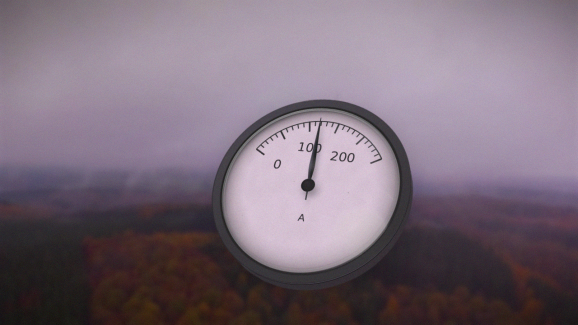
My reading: 120,A
